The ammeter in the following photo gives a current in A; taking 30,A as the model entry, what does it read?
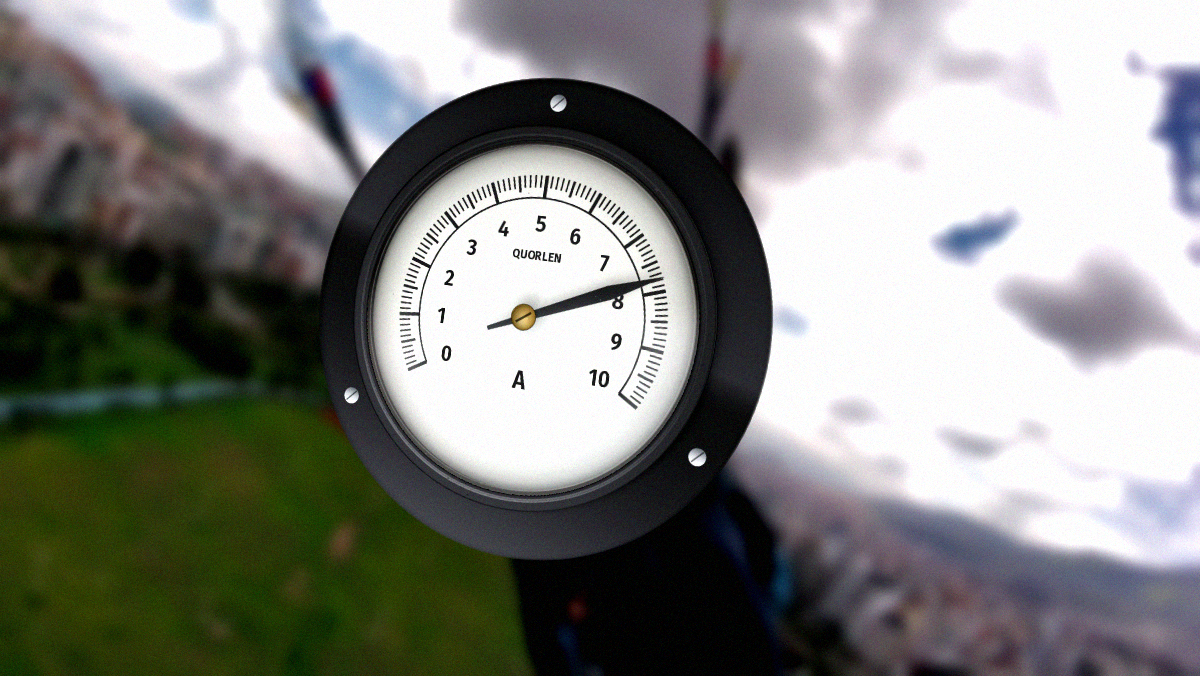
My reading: 7.8,A
